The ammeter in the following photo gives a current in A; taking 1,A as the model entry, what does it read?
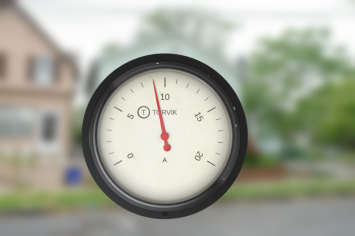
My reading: 9,A
